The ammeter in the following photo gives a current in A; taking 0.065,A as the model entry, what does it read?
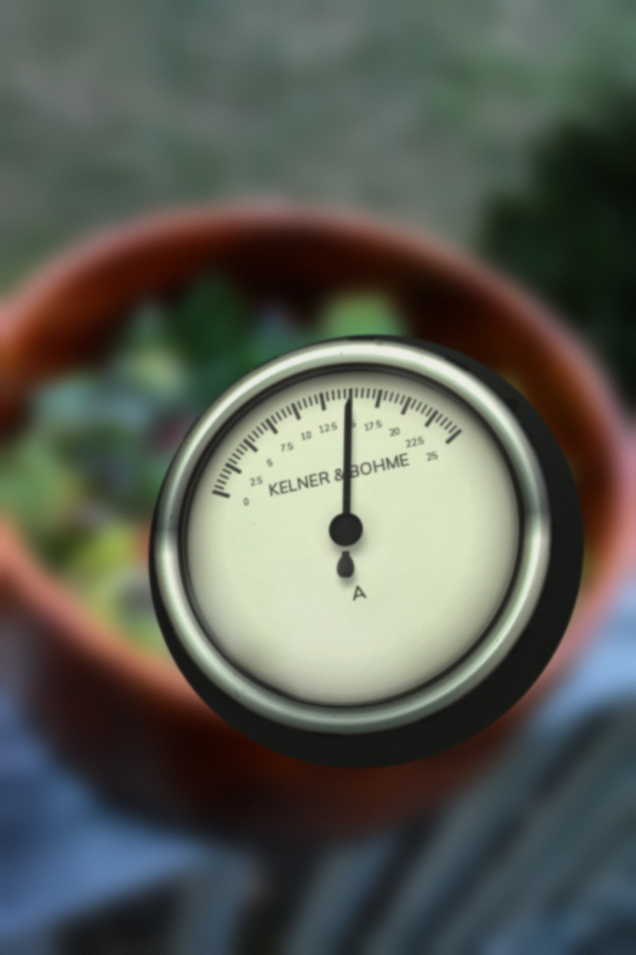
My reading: 15,A
